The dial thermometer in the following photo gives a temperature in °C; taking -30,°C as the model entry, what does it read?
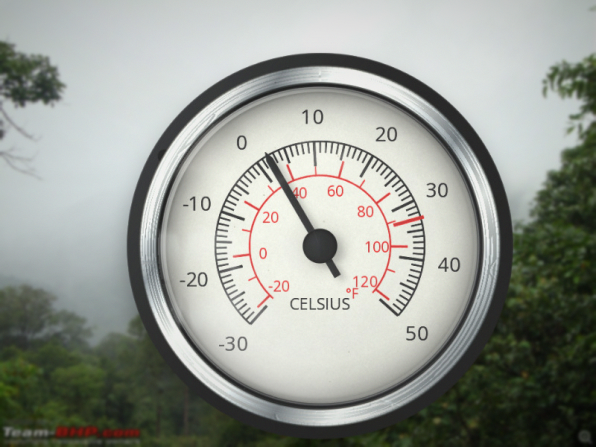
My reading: 2,°C
